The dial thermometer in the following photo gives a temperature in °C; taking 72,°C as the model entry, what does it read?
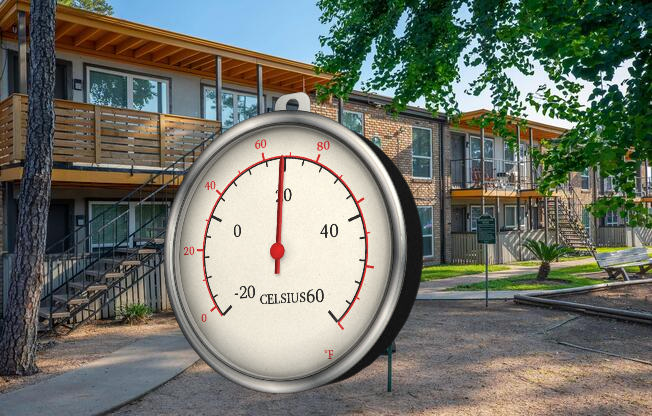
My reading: 20,°C
